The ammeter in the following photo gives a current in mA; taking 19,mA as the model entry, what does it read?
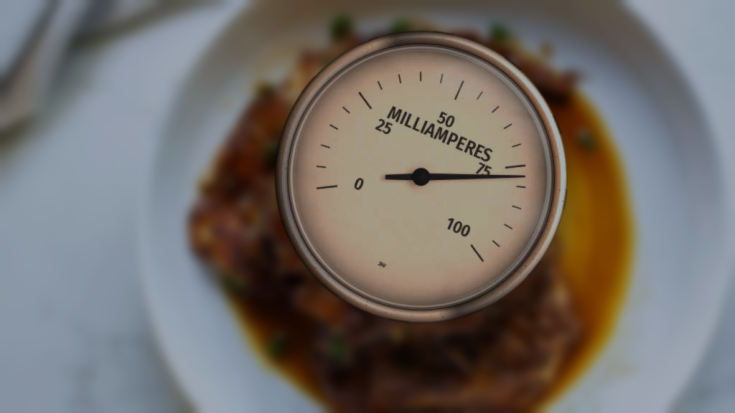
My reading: 77.5,mA
